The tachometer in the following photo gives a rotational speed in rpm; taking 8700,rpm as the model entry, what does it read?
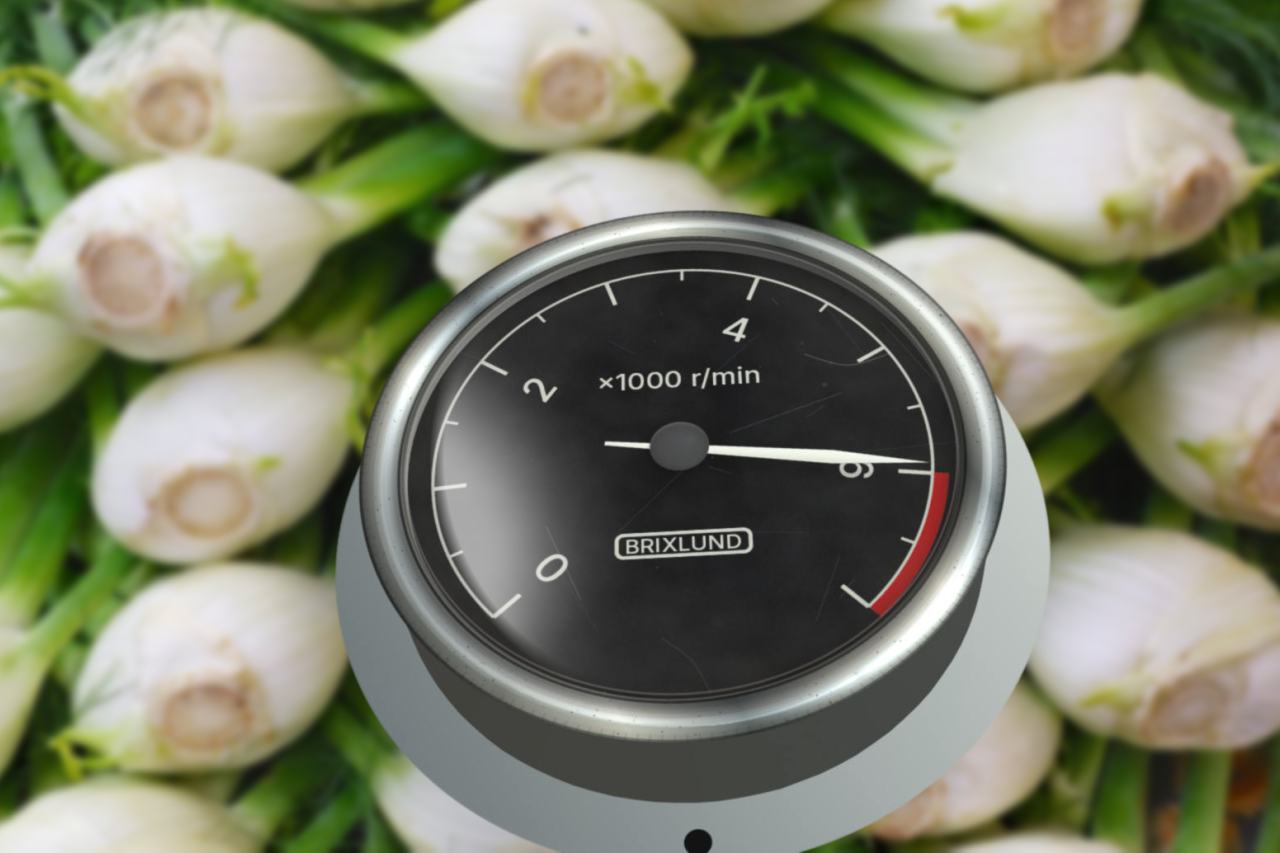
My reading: 6000,rpm
